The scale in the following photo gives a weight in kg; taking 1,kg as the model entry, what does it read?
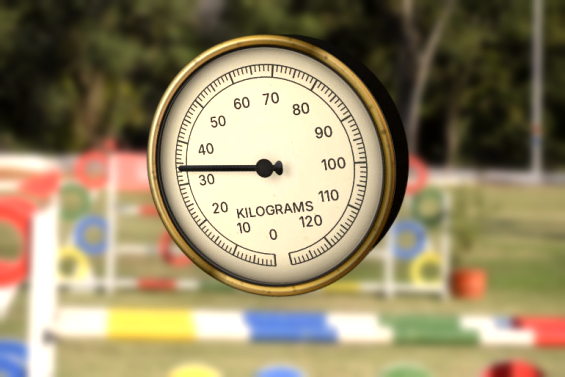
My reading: 34,kg
